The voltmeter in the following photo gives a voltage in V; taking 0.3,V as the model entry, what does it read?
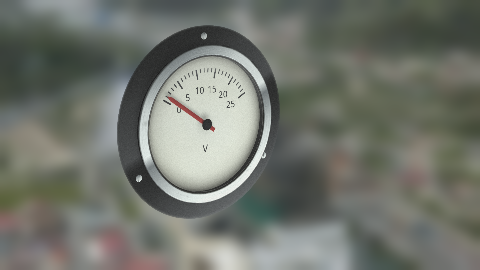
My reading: 1,V
